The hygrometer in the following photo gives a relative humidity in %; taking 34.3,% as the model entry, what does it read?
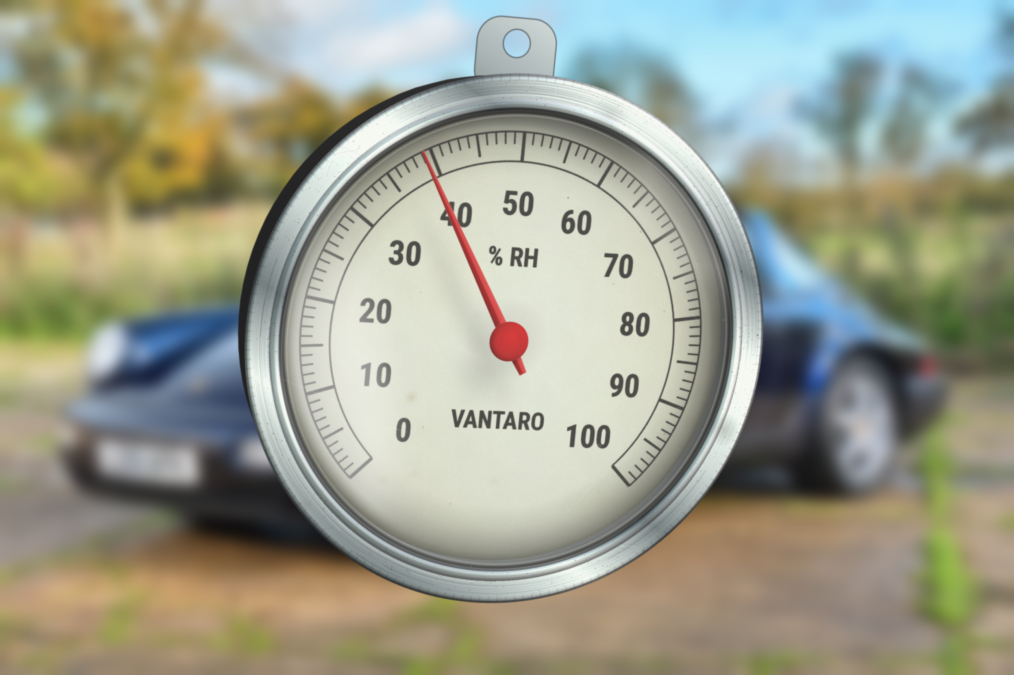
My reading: 39,%
